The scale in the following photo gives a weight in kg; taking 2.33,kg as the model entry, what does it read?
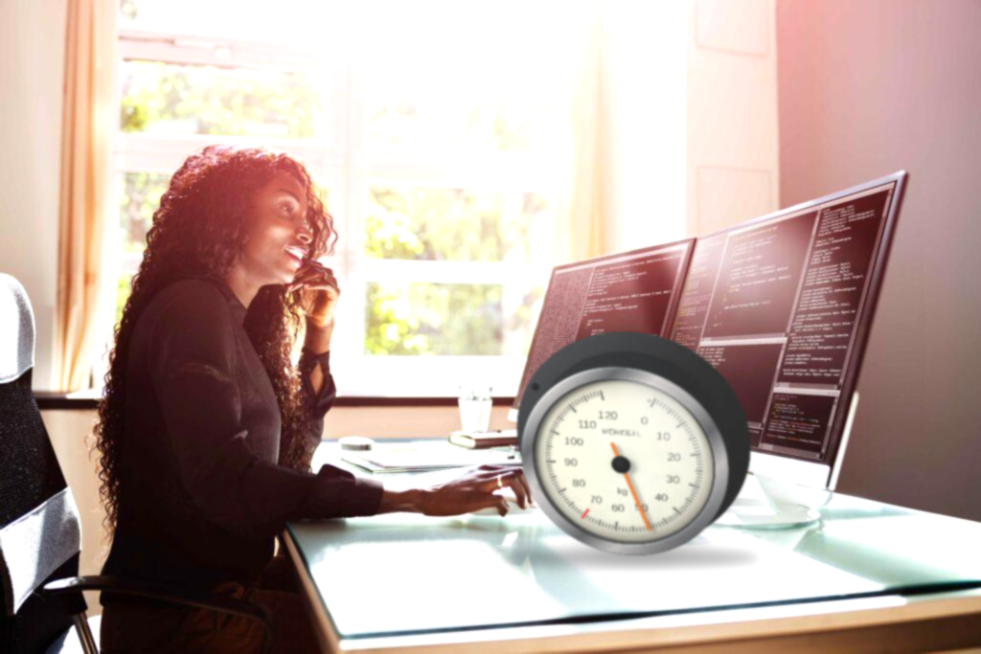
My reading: 50,kg
